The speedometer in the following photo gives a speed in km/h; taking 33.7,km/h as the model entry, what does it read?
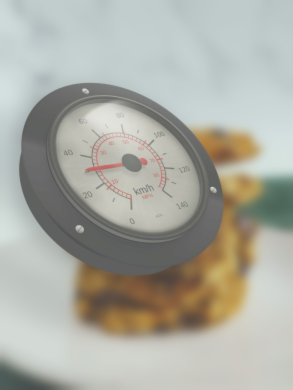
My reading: 30,km/h
